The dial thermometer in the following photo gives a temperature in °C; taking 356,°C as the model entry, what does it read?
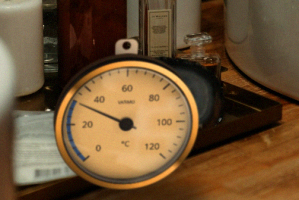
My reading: 32,°C
